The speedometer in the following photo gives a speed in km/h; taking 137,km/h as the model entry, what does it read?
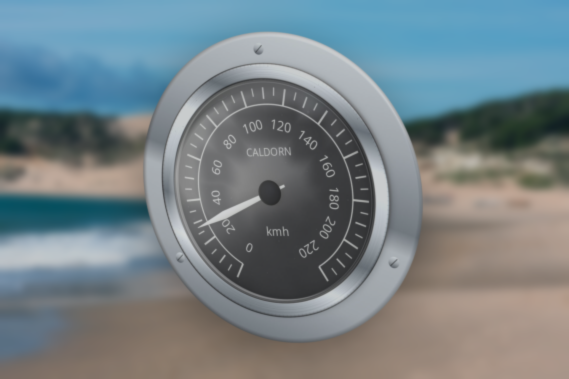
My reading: 27.5,km/h
